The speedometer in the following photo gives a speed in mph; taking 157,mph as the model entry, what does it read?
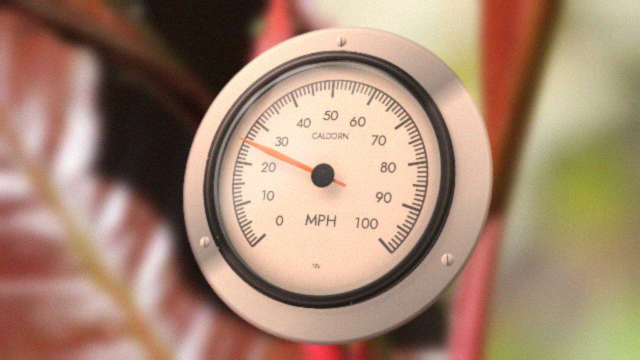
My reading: 25,mph
